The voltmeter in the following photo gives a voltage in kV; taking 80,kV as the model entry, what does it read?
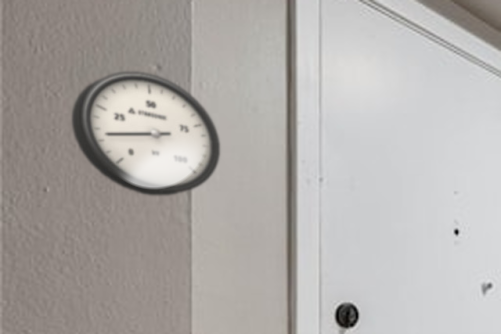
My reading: 12.5,kV
